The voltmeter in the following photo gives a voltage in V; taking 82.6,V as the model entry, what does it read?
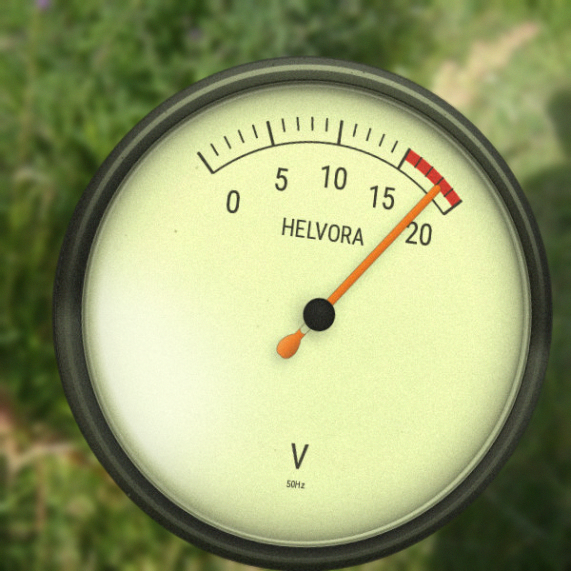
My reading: 18,V
